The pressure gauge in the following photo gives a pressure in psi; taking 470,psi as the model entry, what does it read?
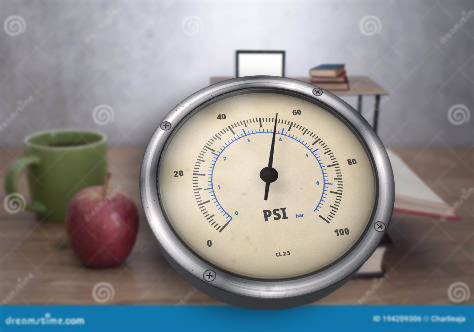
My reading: 55,psi
